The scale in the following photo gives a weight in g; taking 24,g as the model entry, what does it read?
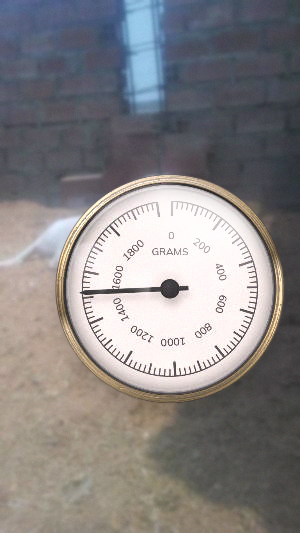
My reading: 1520,g
